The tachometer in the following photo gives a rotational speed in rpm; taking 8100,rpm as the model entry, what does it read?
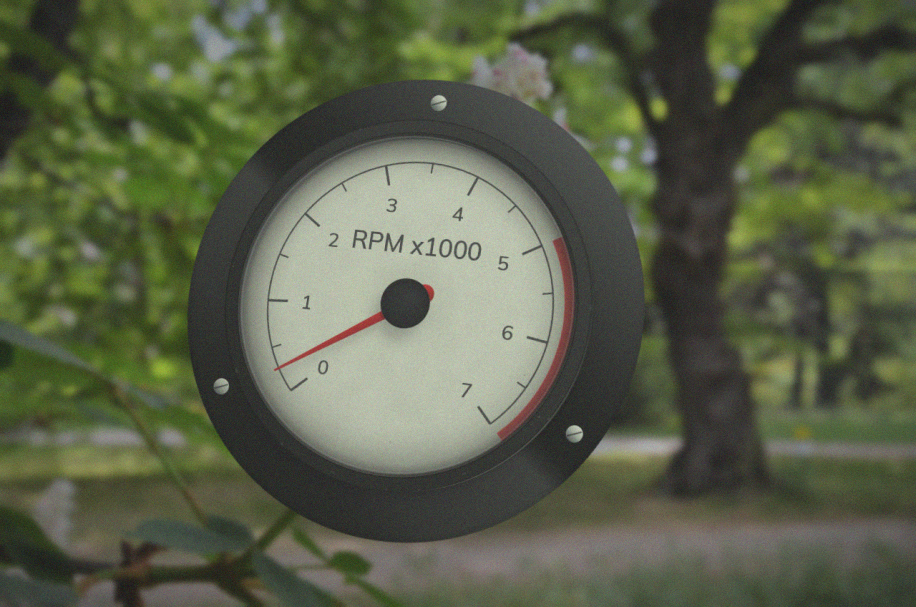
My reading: 250,rpm
